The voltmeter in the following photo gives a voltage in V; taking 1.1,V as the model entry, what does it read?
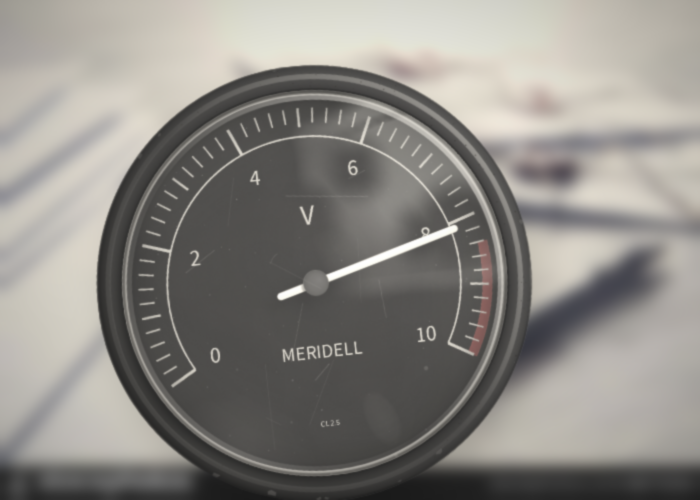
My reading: 8.1,V
